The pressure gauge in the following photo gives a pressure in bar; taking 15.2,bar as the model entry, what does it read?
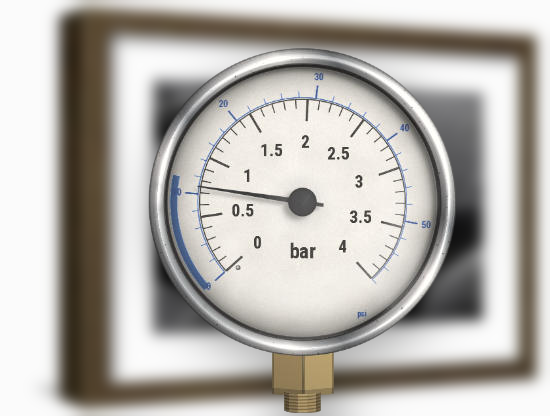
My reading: 0.75,bar
